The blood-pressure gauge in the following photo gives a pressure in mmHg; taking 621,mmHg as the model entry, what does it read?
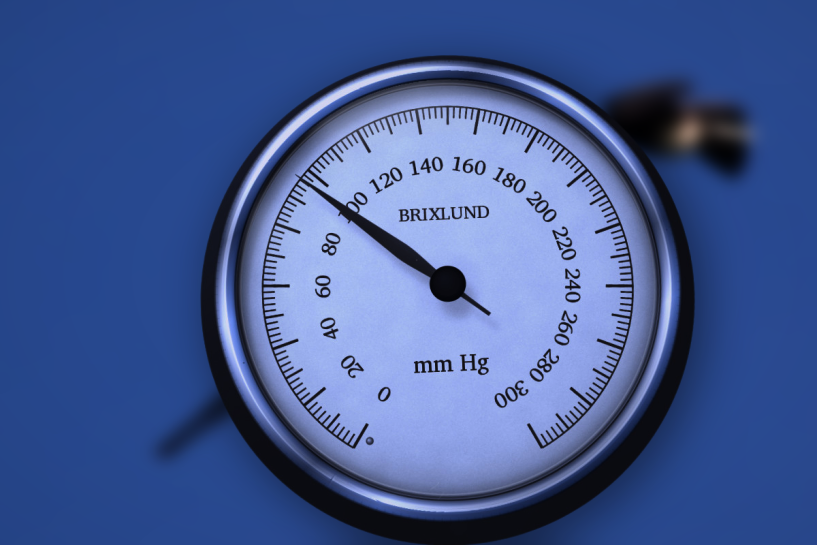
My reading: 96,mmHg
